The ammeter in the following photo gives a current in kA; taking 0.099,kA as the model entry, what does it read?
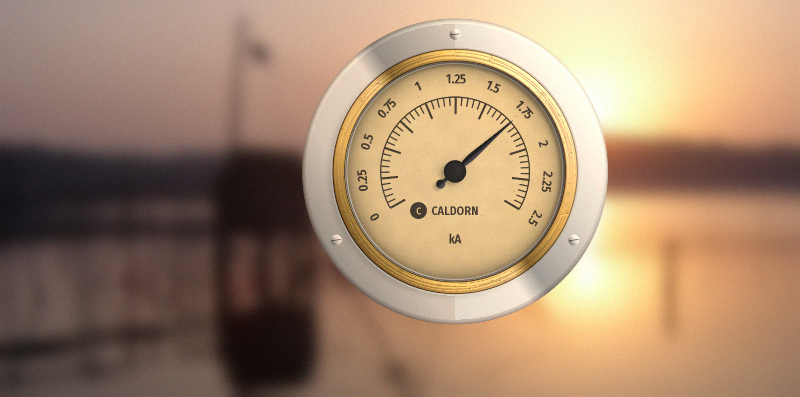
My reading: 1.75,kA
